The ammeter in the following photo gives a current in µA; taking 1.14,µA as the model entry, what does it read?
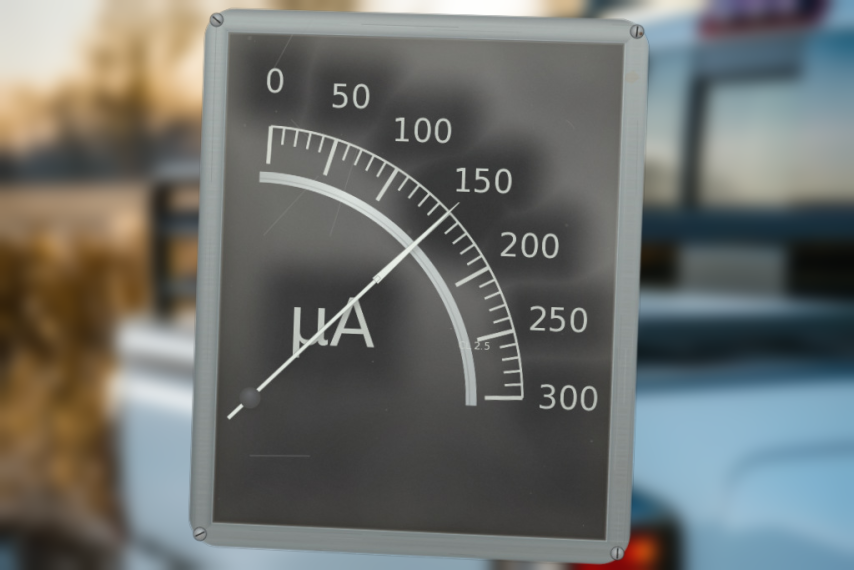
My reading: 150,µA
